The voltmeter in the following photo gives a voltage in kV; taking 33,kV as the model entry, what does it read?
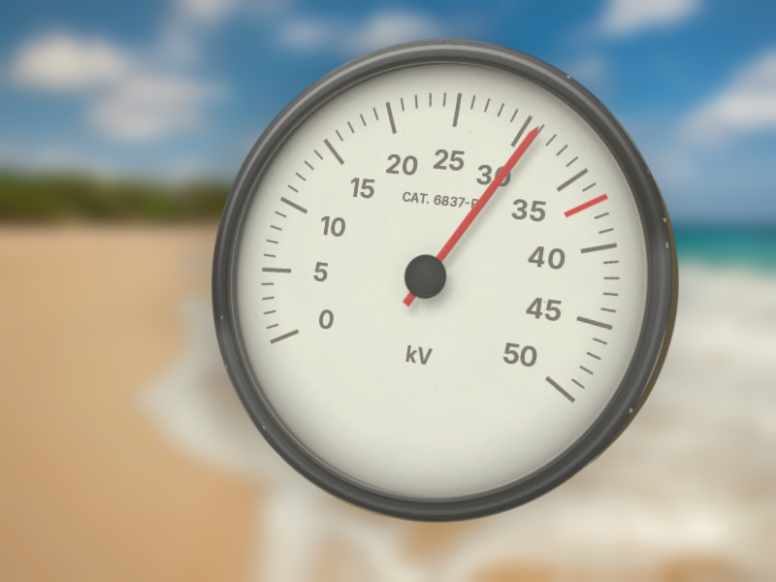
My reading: 31,kV
